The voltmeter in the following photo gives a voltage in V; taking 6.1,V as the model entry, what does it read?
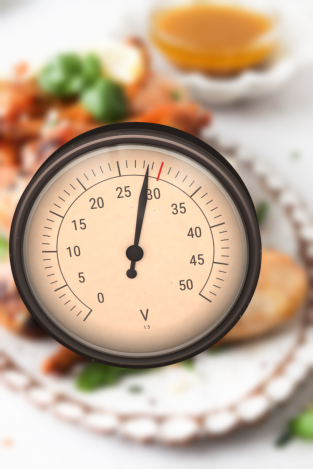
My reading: 28.5,V
